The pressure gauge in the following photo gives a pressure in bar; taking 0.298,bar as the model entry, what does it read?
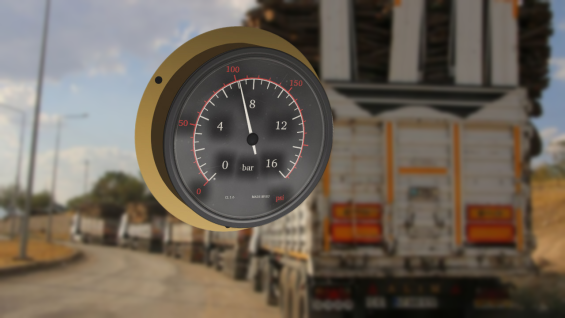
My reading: 7,bar
